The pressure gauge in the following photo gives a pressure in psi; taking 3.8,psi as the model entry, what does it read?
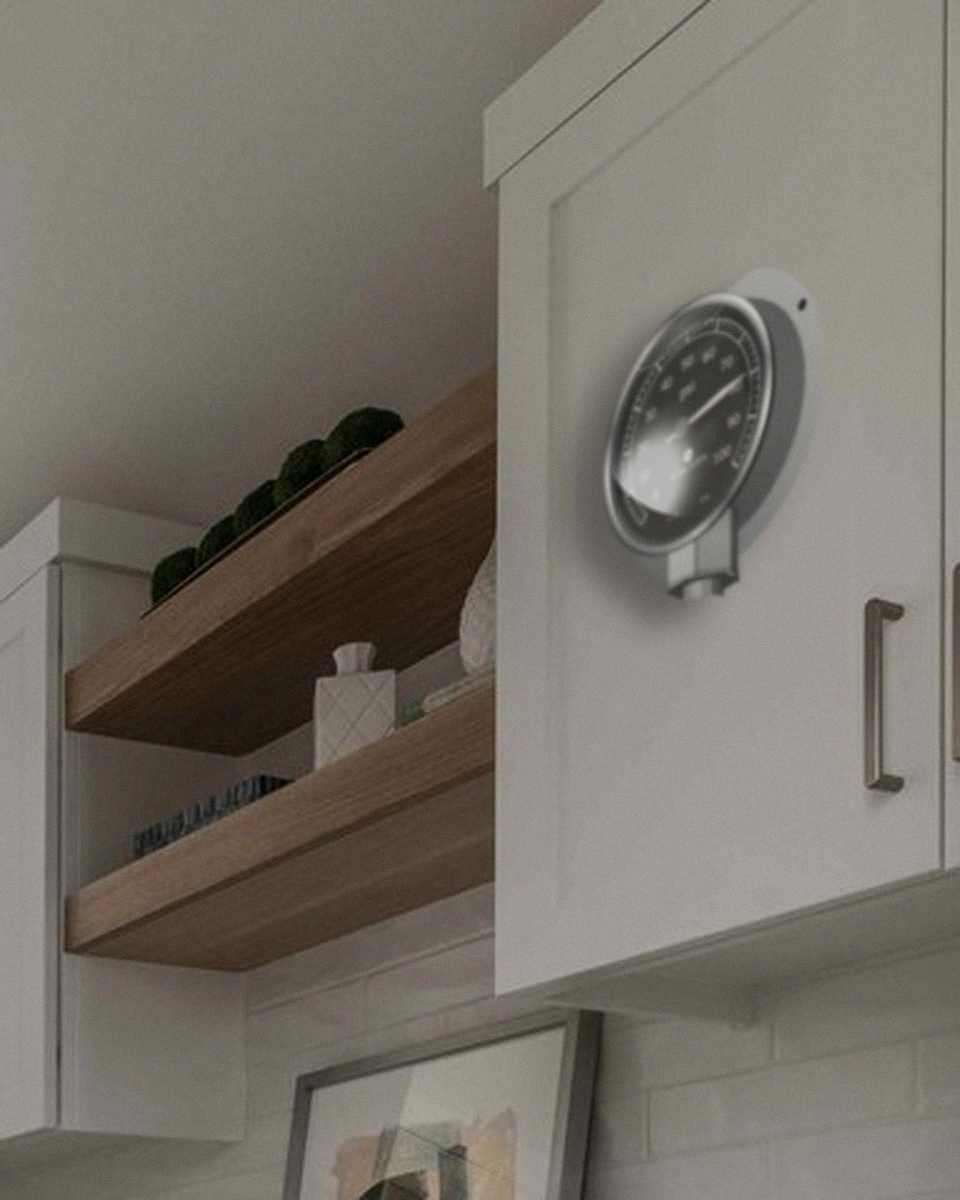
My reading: 80,psi
